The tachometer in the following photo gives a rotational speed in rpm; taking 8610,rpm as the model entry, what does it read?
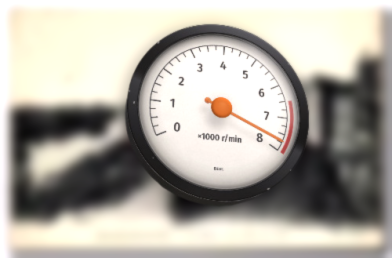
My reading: 7750,rpm
